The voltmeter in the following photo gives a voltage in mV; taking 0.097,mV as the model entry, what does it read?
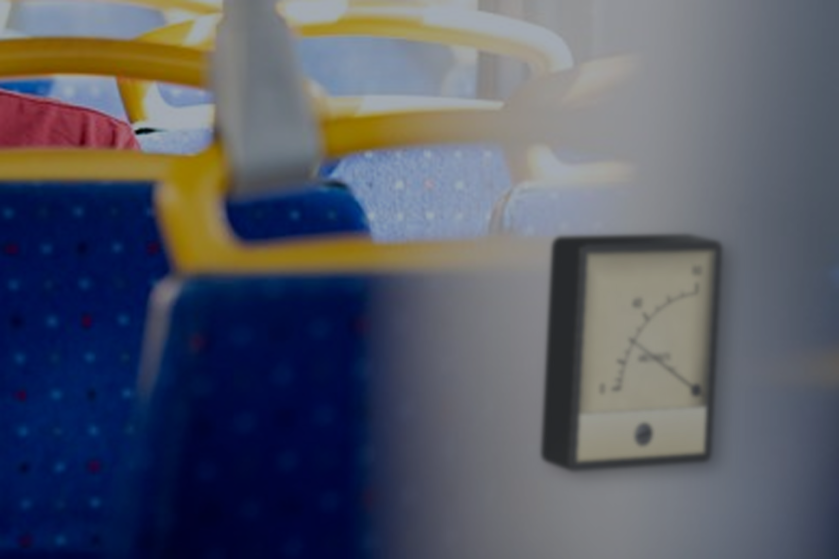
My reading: 30,mV
